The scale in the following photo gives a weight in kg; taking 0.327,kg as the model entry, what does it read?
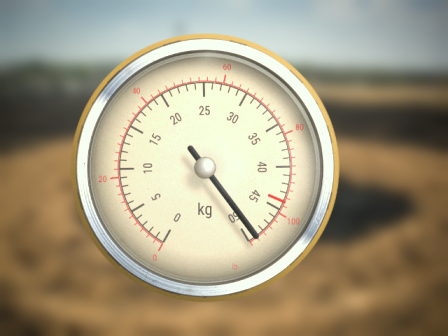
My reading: 49,kg
